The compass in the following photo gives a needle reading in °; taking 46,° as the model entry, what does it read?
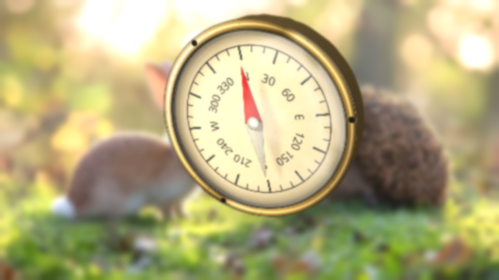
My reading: 0,°
